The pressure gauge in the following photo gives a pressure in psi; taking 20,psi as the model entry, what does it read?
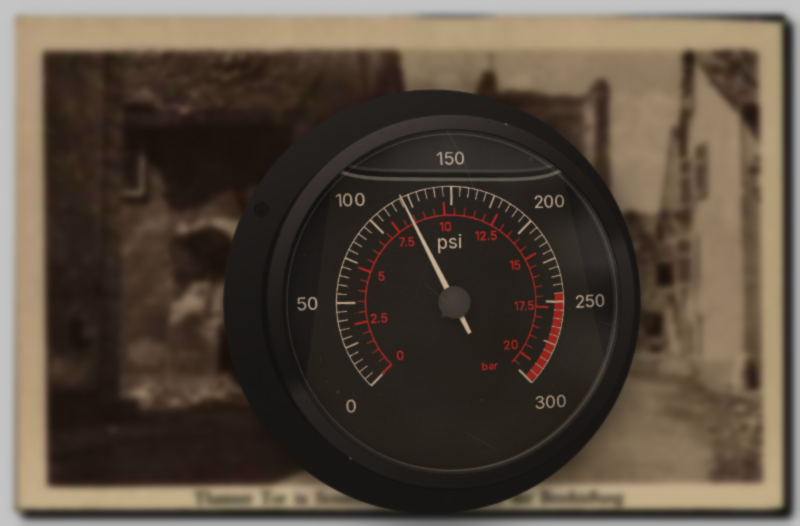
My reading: 120,psi
